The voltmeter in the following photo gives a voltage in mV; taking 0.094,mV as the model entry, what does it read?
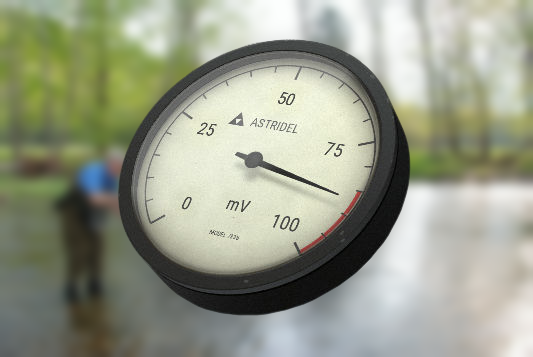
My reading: 87.5,mV
